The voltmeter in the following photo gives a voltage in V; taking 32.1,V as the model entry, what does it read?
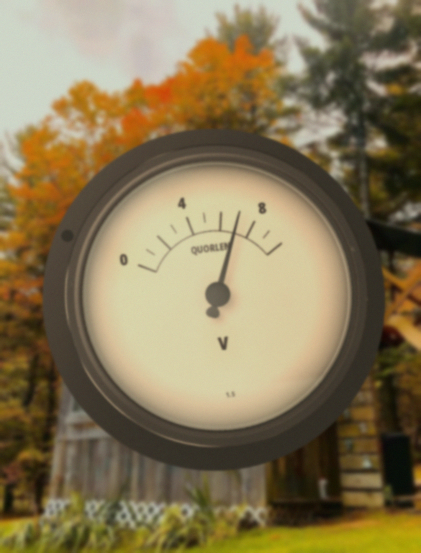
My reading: 7,V
